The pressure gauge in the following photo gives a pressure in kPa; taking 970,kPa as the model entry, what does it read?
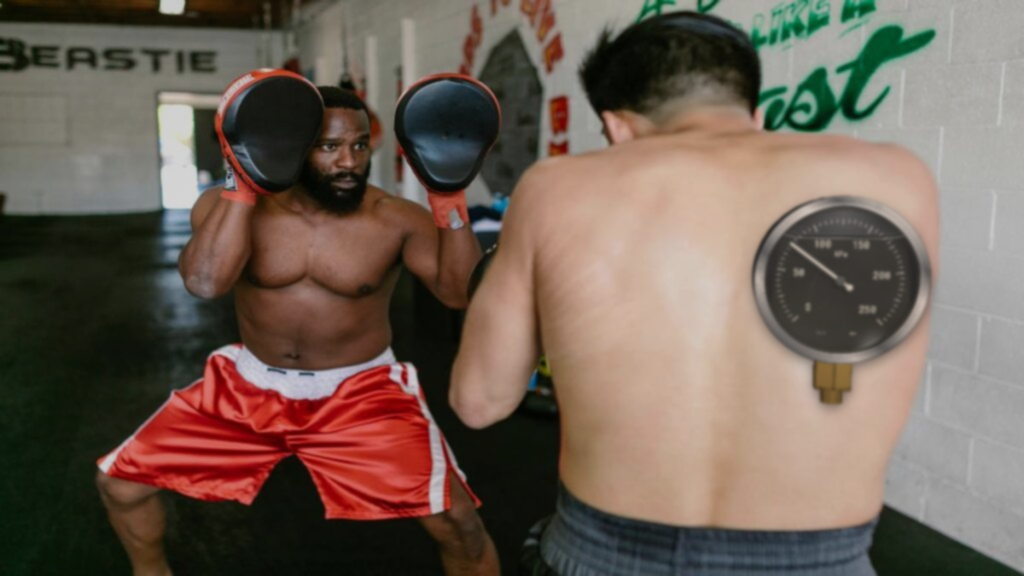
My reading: 75,kPa
